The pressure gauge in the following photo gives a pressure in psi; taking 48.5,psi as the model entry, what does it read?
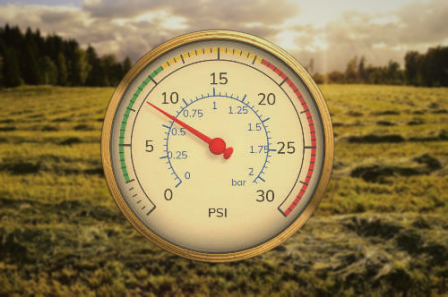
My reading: 8.5,psi
